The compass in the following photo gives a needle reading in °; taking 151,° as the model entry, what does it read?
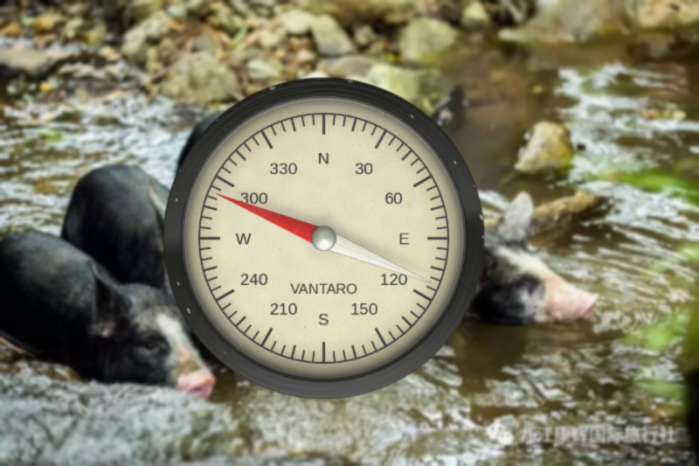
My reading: 292.5,°
